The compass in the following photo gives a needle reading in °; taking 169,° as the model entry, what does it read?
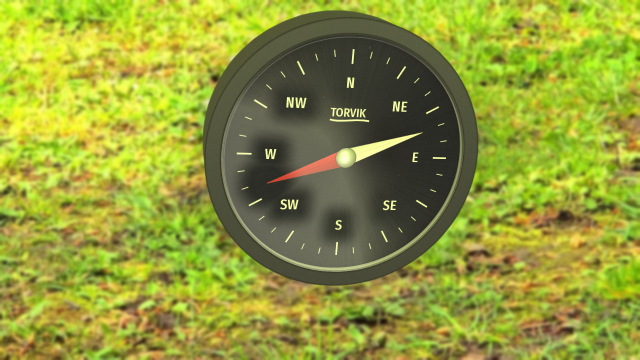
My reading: 250,°
